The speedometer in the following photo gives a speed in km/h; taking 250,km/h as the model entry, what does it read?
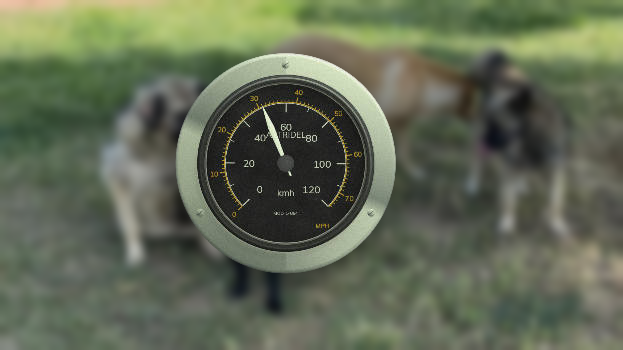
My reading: 50,km/h
